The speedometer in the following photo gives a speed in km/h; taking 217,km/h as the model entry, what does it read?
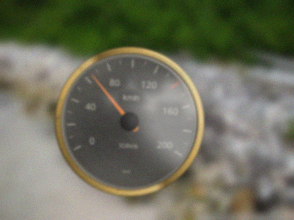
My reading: 65,km/h
